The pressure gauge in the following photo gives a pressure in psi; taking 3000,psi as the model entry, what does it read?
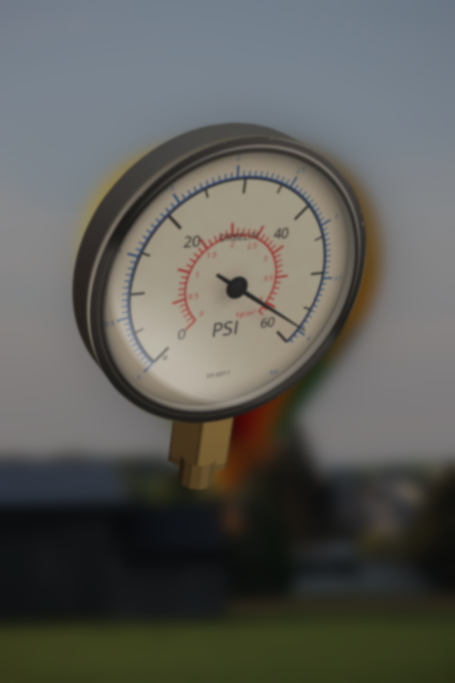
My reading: 57.5,psi
